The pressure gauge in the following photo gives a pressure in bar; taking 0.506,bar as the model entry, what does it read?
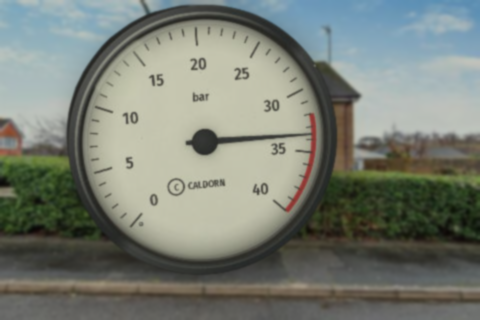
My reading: 33.5,bar
